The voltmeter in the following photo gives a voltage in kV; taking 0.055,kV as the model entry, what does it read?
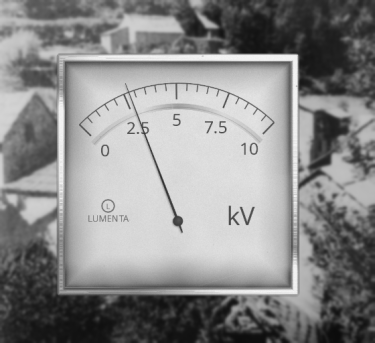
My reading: 2.75,kV
